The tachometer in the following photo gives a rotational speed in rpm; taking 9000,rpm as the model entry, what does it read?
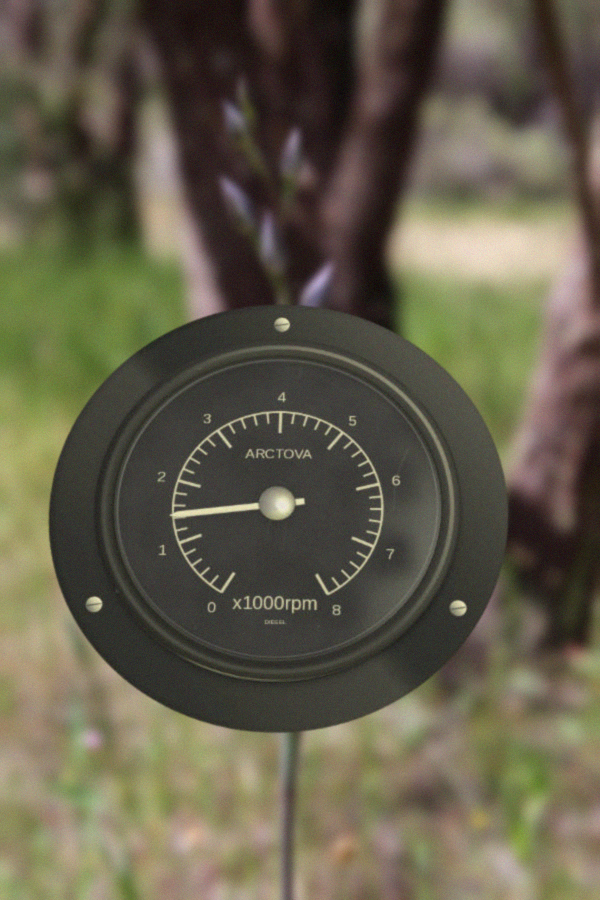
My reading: 1400,rpm
